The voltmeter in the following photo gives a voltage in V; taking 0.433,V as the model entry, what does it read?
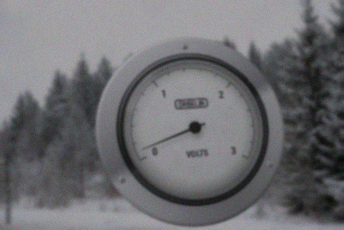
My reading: 0.1,V
